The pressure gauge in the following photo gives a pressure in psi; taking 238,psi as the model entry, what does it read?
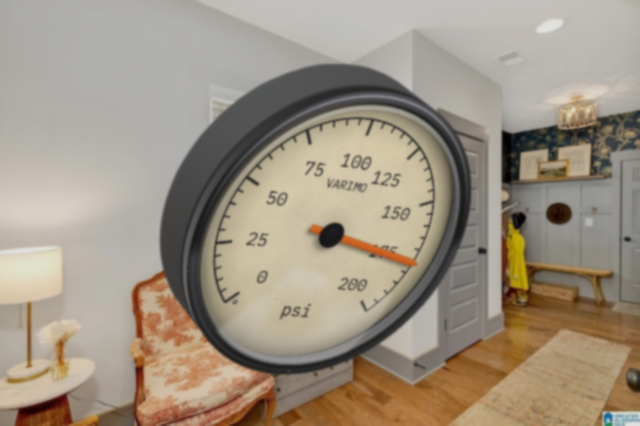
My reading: 175,psi
